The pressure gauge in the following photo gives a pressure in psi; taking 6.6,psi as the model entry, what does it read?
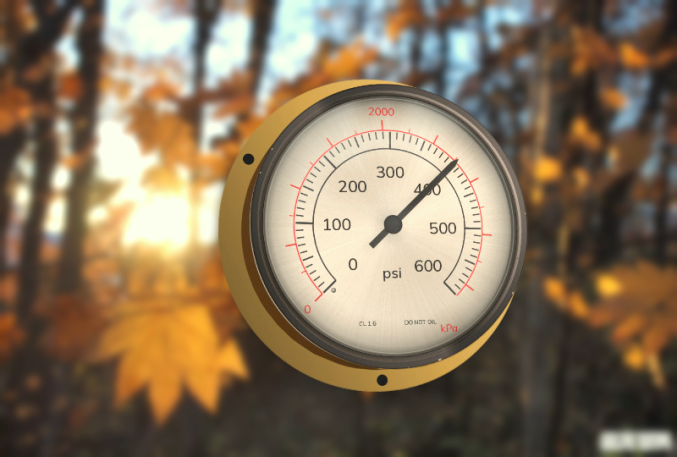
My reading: 400,psi
